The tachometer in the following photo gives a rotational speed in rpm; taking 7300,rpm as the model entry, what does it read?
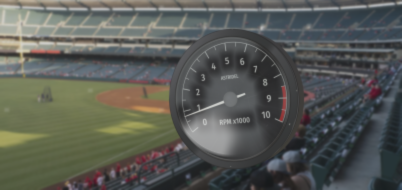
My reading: 750,rpm
